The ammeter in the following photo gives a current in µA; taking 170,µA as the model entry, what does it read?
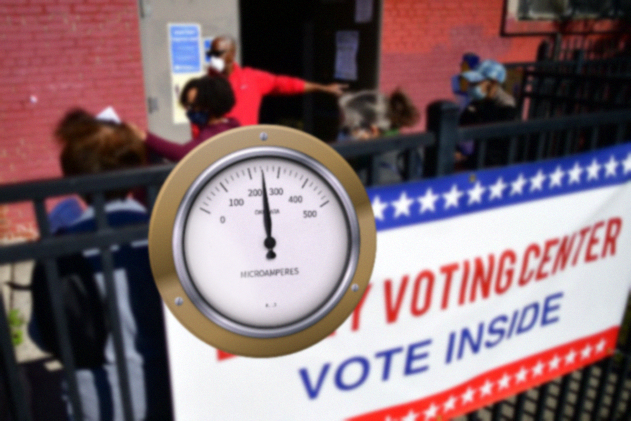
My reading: 240,µA
